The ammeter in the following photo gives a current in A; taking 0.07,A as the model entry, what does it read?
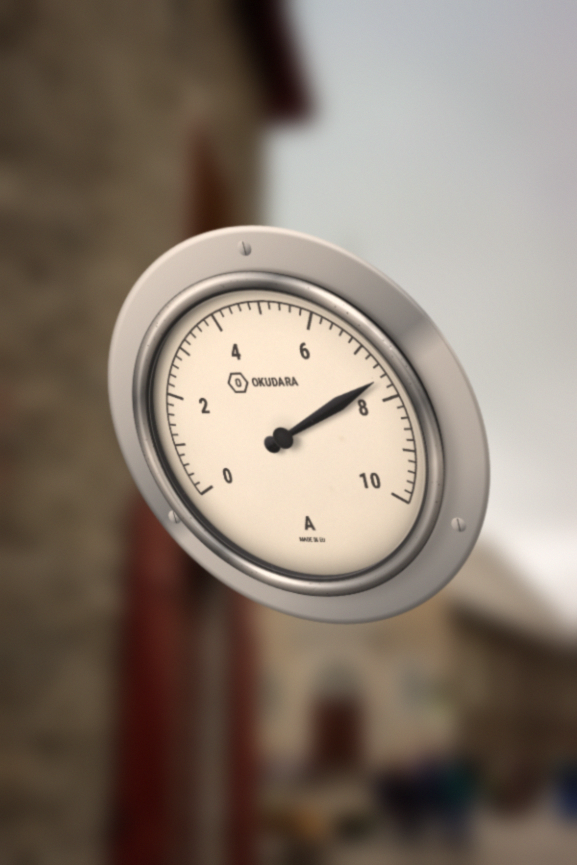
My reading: 7.6,A
